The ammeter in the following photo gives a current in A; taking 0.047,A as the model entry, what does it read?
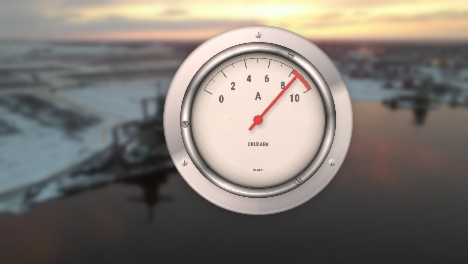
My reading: 8.5,A
